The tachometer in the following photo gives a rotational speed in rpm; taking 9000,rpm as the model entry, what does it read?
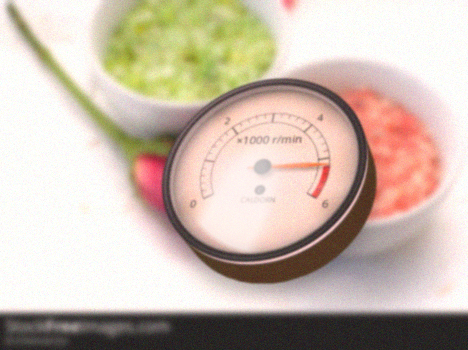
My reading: 5200,rpm
